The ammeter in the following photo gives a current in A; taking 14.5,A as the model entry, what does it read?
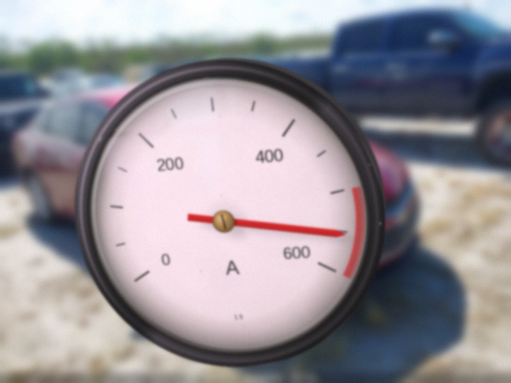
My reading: 550,A
